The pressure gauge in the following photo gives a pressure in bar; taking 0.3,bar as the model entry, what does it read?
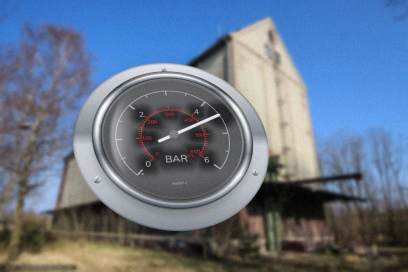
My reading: 4.5,bar
